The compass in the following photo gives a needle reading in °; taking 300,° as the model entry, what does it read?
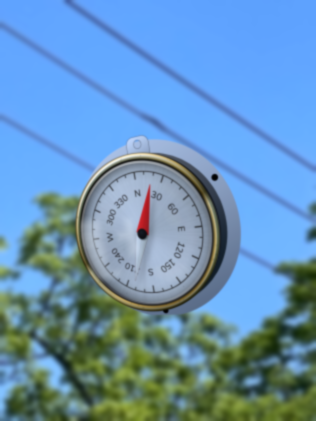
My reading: 20,°
